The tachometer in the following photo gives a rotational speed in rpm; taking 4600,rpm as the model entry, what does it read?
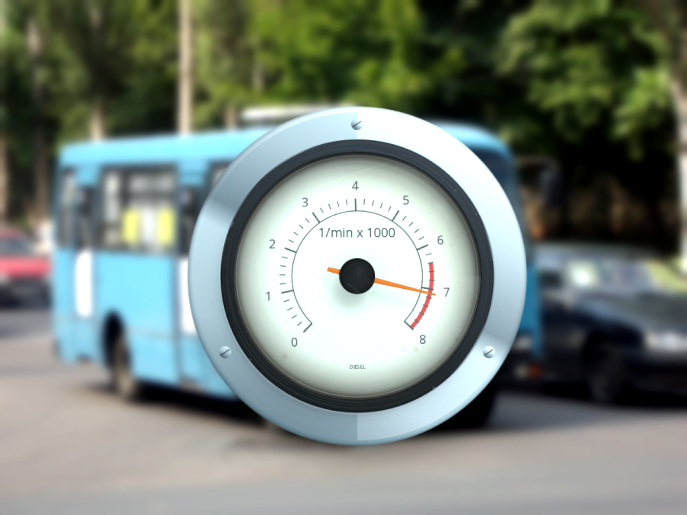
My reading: 7100,rpm
